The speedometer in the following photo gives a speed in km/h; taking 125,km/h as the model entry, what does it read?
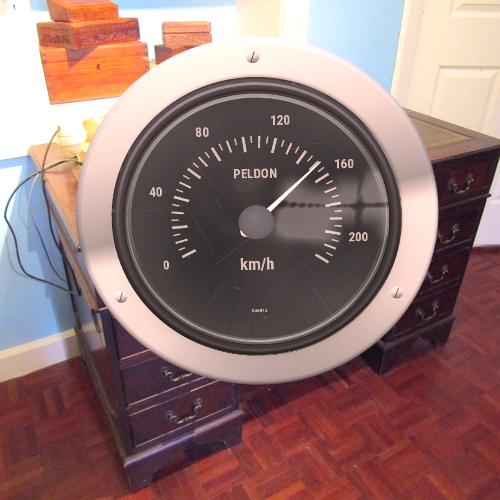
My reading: 150,km/h
